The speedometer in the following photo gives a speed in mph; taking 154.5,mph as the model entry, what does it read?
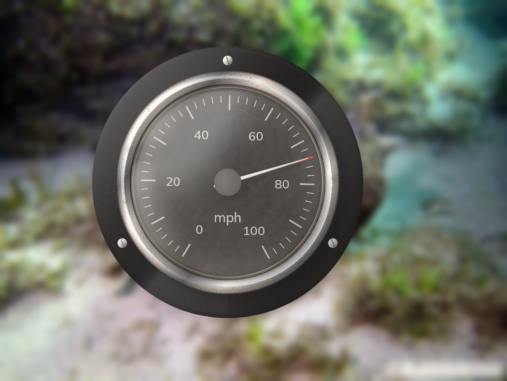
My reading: 74,mph
